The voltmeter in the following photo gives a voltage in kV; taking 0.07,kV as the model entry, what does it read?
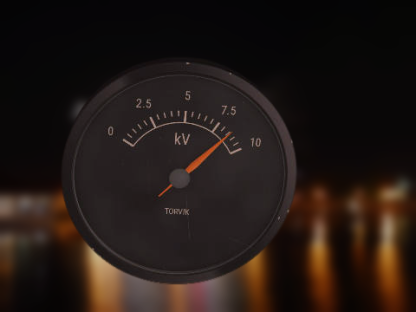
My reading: 8.5,kV
